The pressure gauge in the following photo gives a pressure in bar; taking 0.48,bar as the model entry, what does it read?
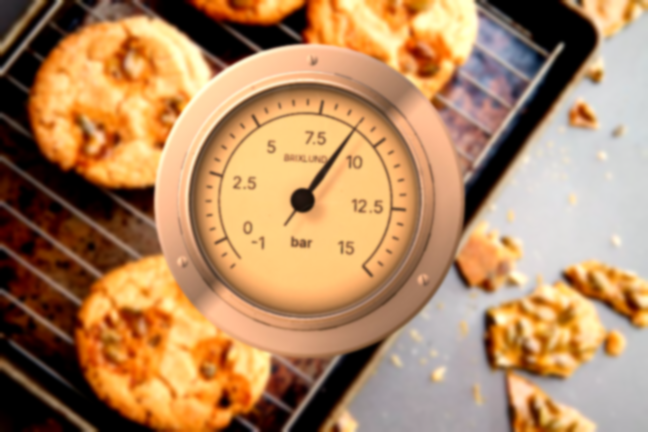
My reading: 9,bar
